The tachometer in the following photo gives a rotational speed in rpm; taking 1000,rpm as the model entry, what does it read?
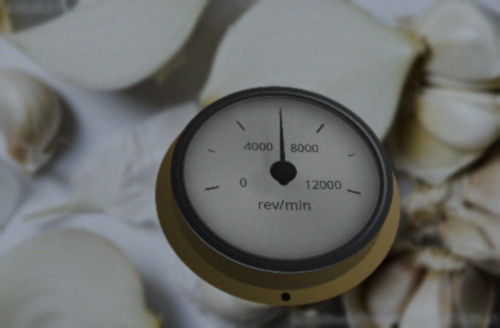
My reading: 6000,rpm
